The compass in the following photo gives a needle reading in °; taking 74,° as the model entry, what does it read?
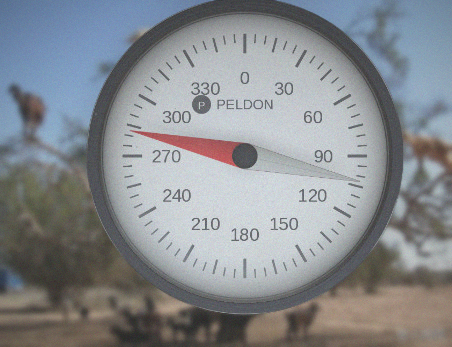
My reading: 282.5,°
